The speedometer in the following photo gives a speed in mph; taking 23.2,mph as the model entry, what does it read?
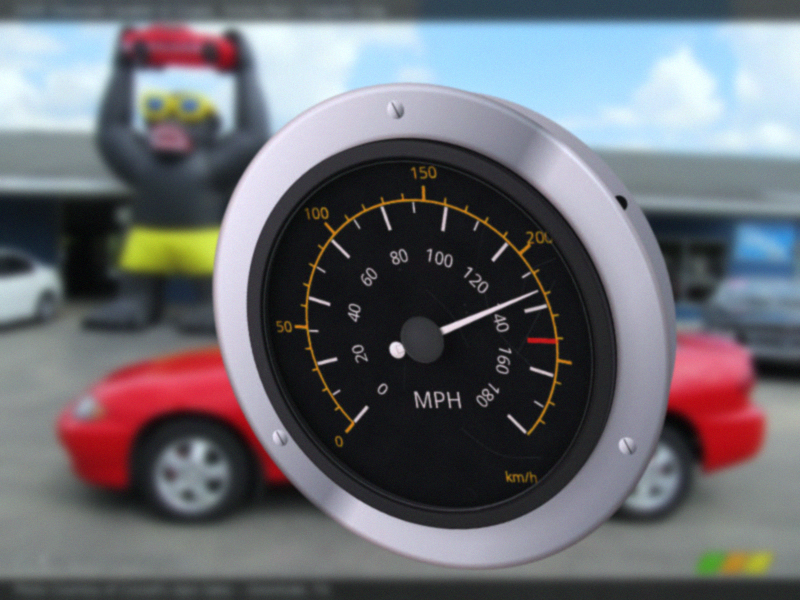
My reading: 135,mph
